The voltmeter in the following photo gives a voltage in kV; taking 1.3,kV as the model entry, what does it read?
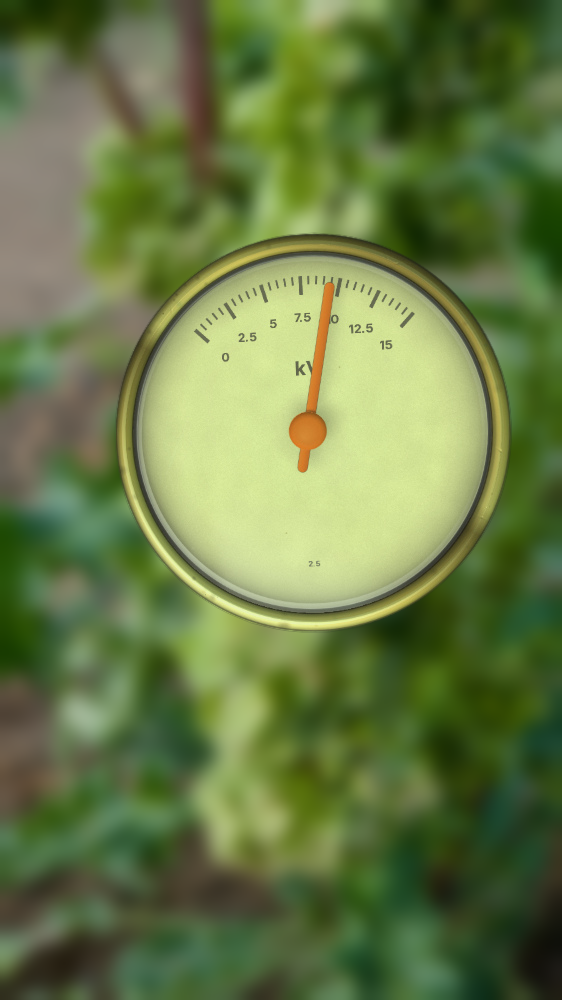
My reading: 9.5,kV
